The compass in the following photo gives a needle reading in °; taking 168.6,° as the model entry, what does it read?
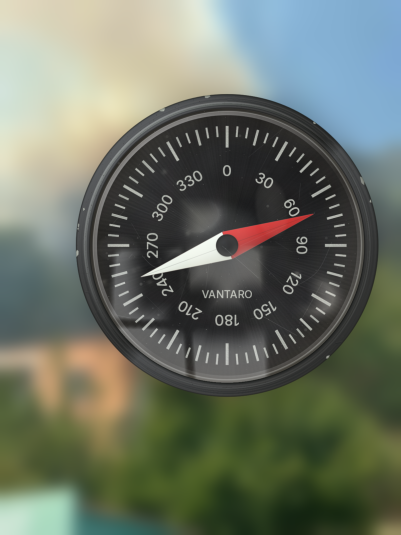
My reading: 70,°
